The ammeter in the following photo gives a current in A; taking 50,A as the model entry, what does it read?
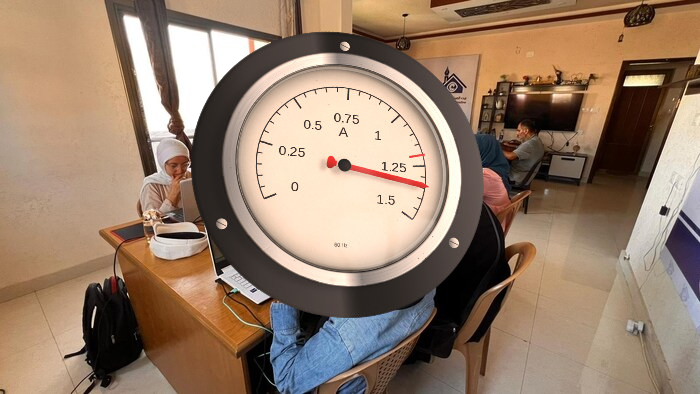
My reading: 1.35,A
